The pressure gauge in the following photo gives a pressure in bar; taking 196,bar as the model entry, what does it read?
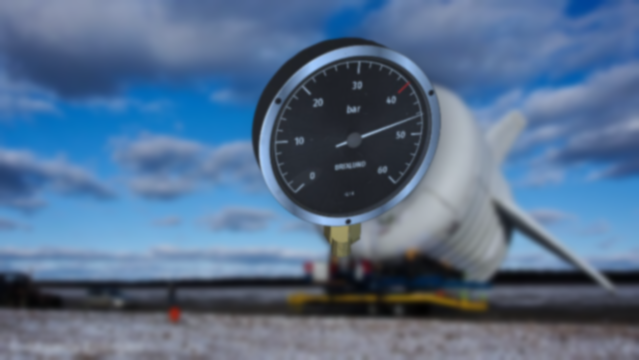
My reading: 46,bar
